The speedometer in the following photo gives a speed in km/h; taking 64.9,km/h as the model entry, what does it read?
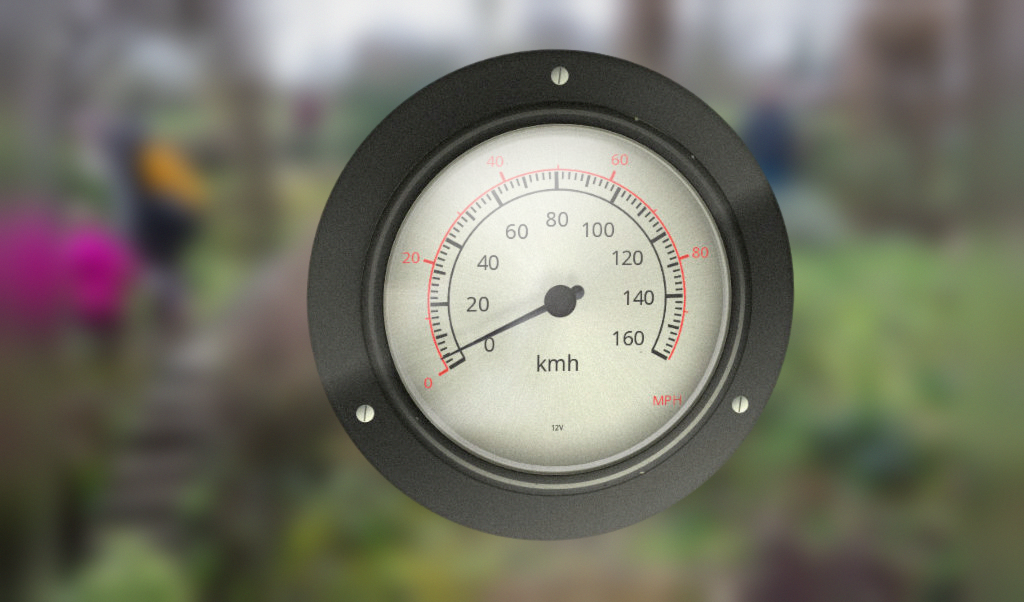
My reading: 4,km/h
